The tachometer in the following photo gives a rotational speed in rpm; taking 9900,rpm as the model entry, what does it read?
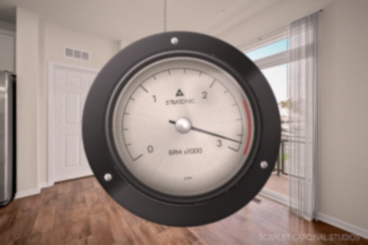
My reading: 2900,rpm
